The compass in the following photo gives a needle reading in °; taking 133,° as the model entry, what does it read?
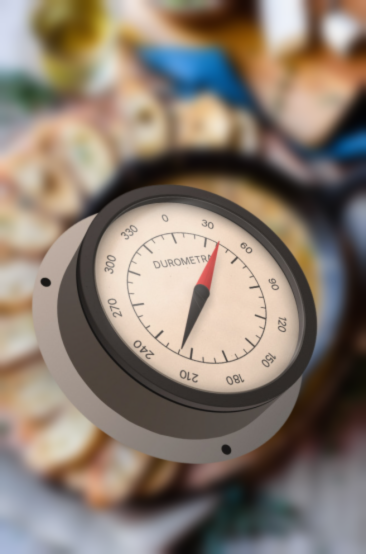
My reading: 40,°
